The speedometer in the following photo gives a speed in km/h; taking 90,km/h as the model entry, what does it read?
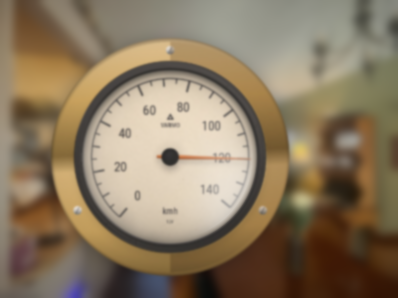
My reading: 120,km/h
